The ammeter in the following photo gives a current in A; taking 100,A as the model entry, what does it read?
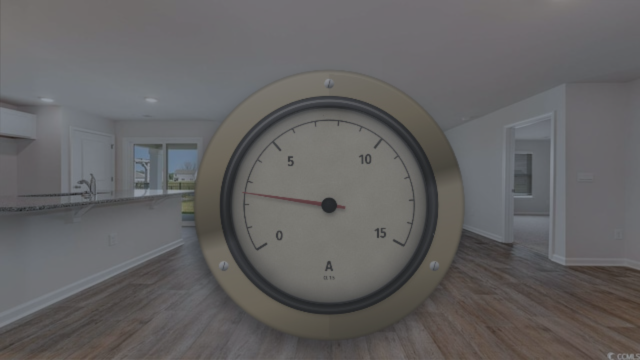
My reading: 2.5,A
